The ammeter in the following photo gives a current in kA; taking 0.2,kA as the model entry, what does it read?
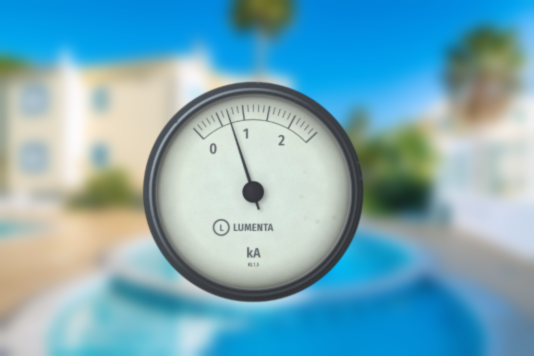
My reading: 0.7,kA
